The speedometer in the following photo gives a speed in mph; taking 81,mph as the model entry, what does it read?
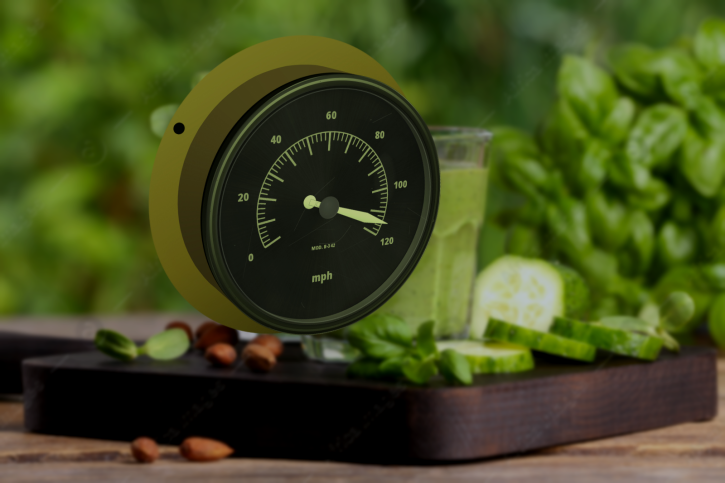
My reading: 114,mph
